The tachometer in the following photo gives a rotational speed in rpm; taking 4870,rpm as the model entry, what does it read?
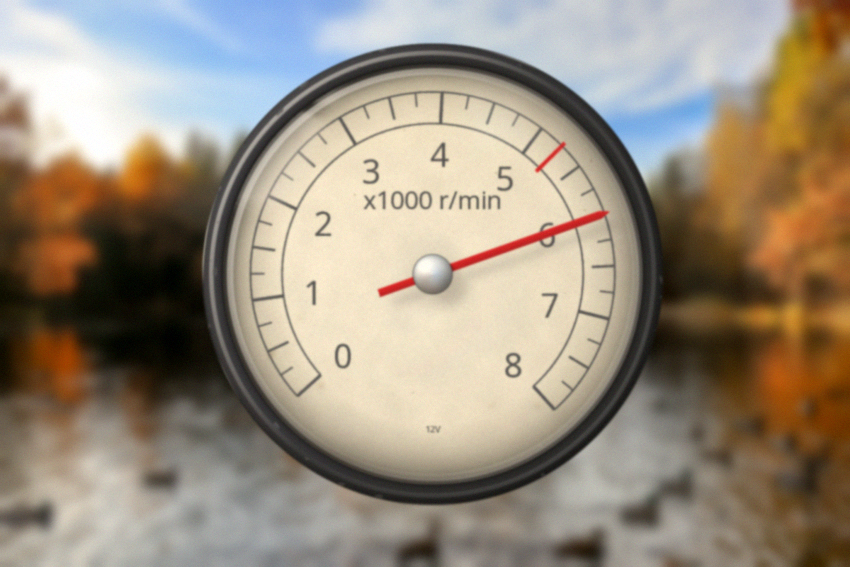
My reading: 6000,rpm
